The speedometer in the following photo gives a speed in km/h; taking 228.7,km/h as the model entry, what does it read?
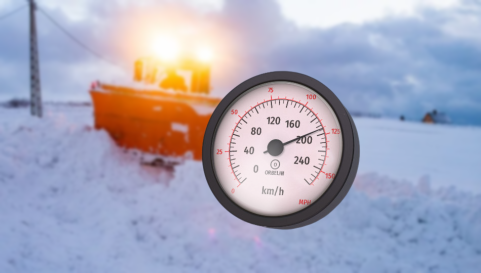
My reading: 195,km/h
